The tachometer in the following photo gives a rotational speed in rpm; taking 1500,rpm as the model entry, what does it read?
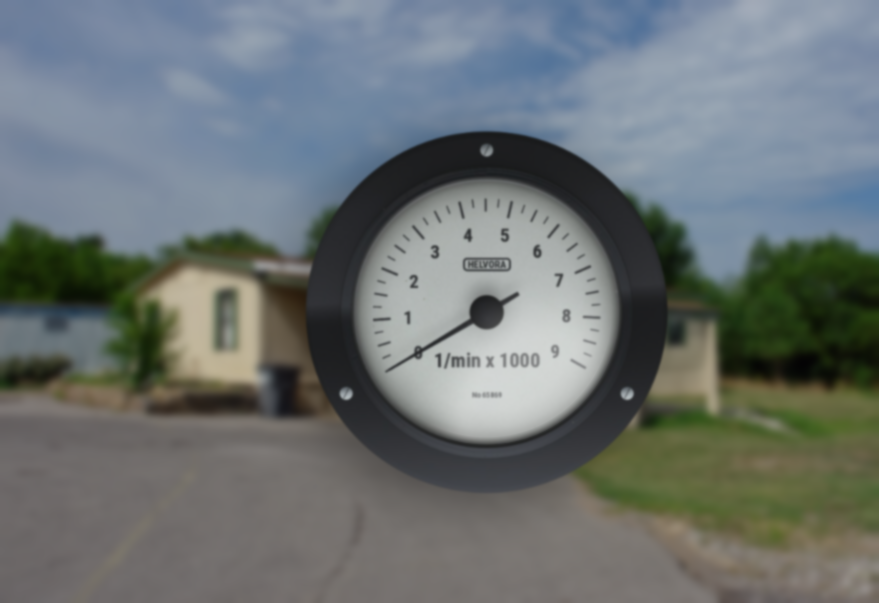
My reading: 0,rpm
